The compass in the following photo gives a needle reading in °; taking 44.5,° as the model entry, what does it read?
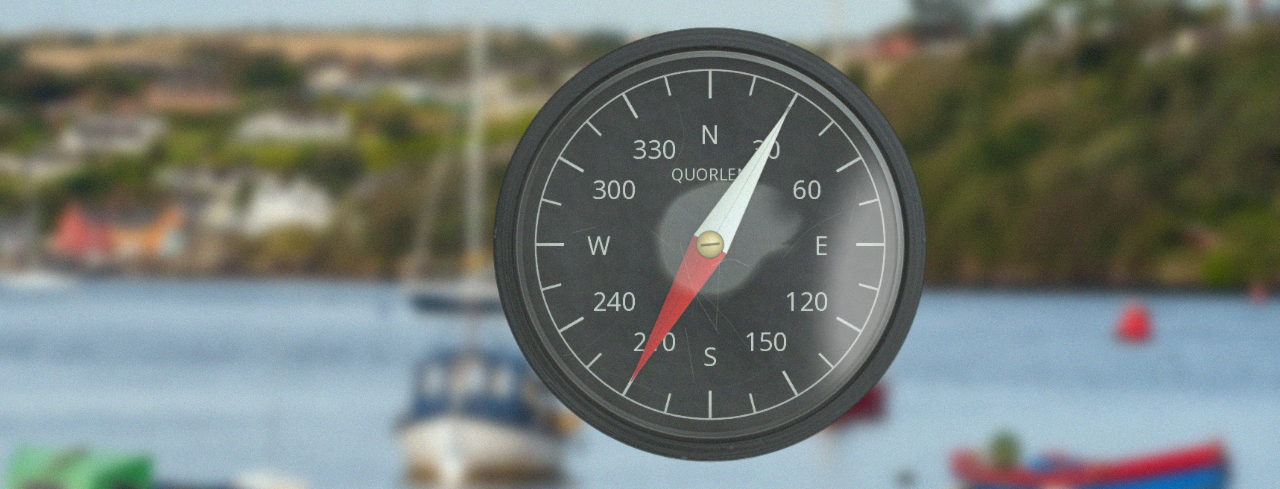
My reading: 210,°
